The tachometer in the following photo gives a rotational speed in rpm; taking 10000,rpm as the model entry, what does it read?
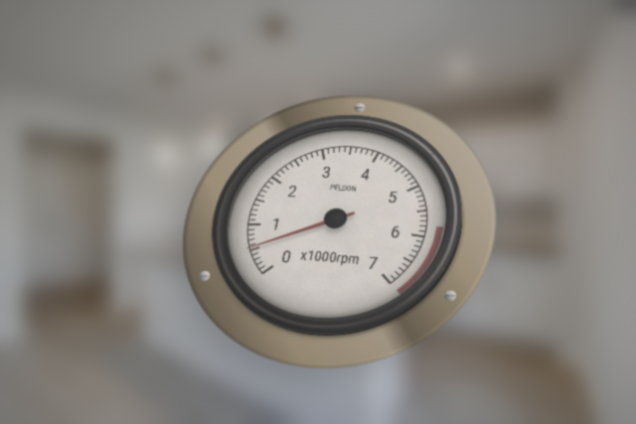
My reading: 500,rpm
